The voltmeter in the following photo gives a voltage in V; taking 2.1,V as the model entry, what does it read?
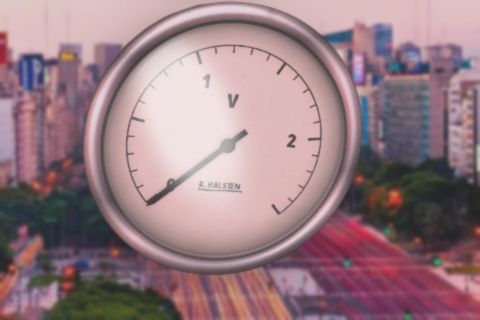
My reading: 0,V
